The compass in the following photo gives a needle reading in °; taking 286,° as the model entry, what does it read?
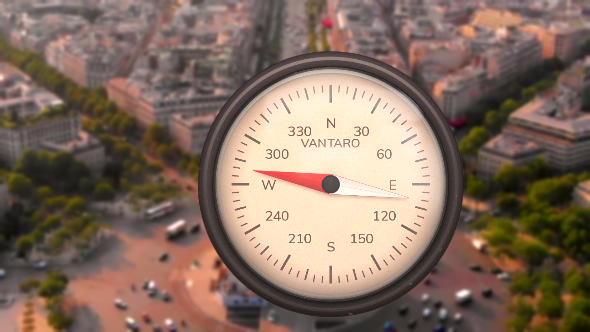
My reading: 280,°
